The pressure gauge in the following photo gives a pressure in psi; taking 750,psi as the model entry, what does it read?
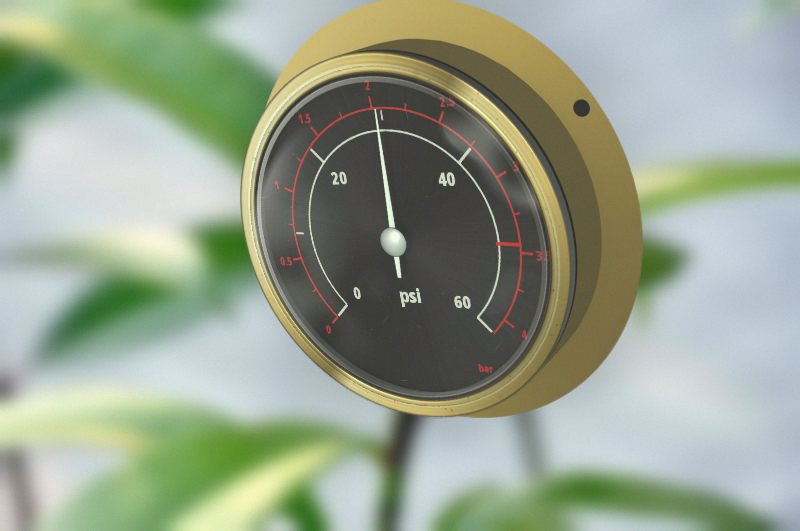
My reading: 30,psi
